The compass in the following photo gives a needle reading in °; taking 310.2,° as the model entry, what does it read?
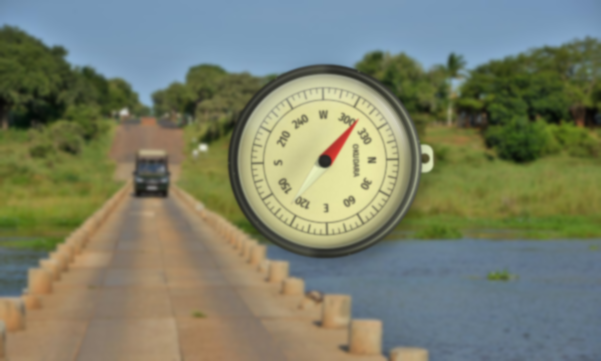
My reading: 310,°
